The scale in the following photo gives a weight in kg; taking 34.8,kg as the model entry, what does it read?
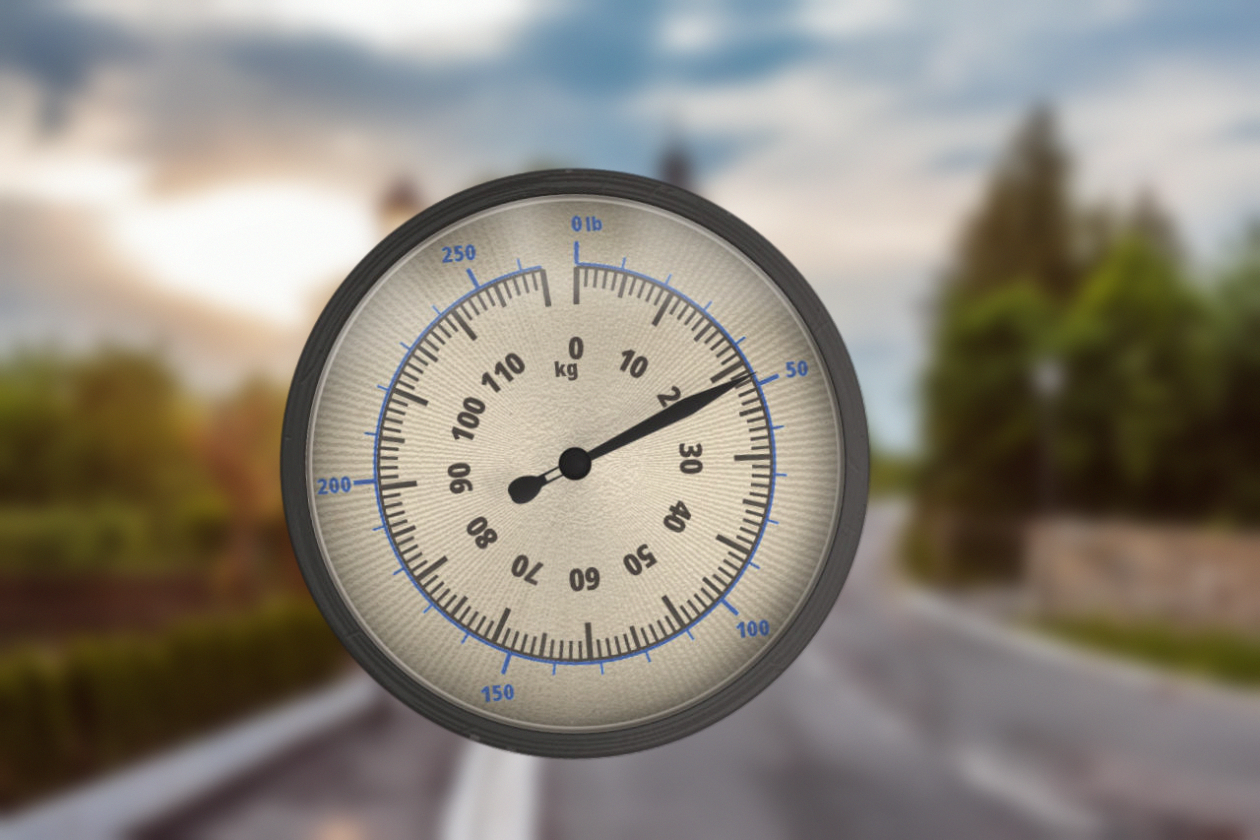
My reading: 21.5,kg
